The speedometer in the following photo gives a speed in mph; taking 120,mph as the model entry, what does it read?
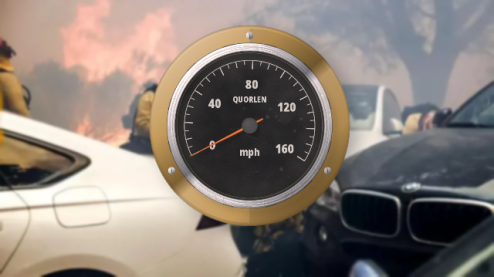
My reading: 0,mph
